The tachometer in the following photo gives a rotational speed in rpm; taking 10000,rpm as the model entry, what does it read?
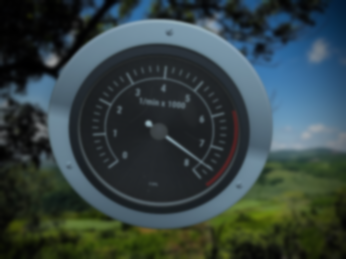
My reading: 7600,rpm
